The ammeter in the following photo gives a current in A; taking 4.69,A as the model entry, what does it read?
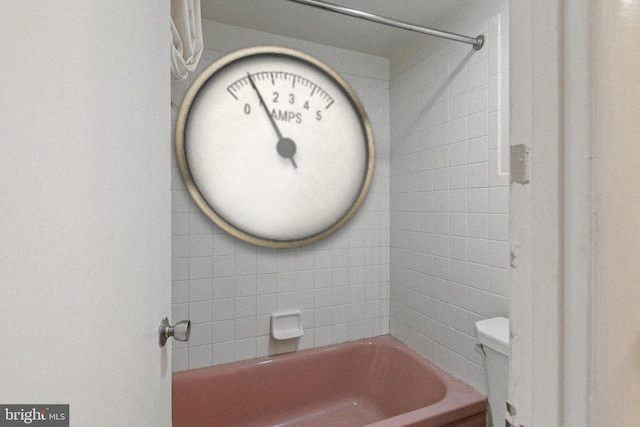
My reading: 1,A
